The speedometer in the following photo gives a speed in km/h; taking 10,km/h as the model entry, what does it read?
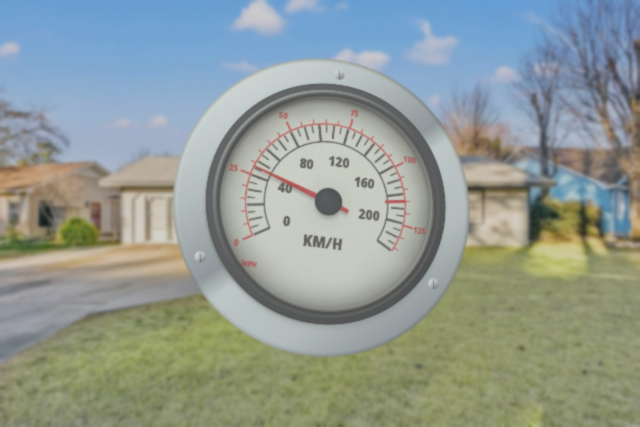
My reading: 45,km/h
